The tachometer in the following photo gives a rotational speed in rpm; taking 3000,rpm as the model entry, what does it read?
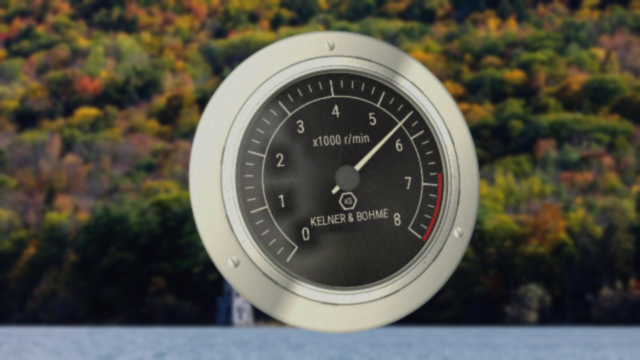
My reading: 5600,rpm
